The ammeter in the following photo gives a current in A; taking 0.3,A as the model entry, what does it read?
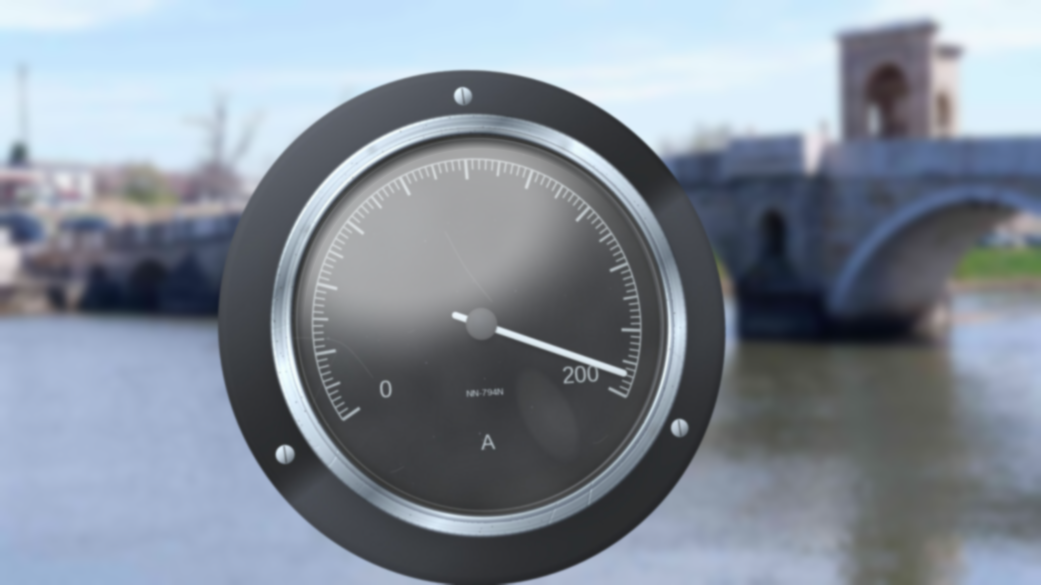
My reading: 194,A
